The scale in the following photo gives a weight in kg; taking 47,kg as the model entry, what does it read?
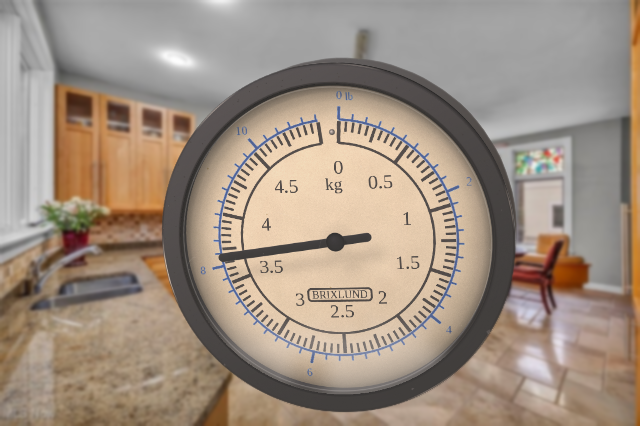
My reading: 3.7,kg
